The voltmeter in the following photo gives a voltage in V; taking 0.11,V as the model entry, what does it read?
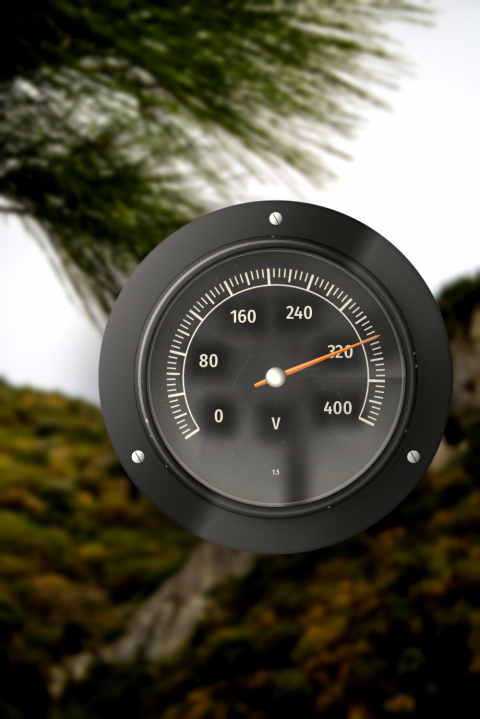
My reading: 320,V
